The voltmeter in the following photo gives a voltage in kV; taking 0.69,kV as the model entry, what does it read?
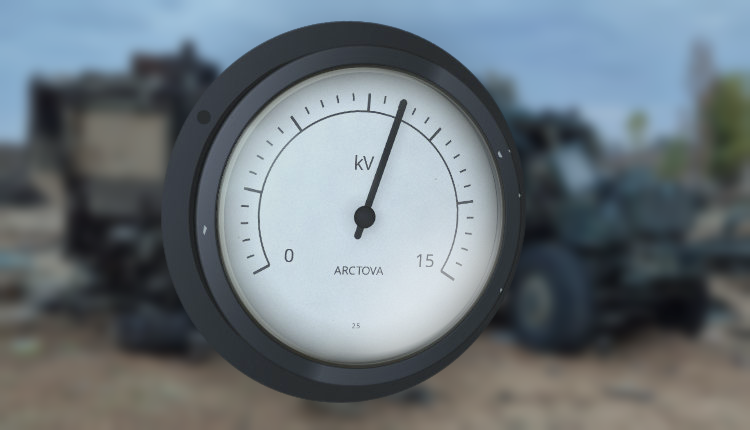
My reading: 8.5,kV
